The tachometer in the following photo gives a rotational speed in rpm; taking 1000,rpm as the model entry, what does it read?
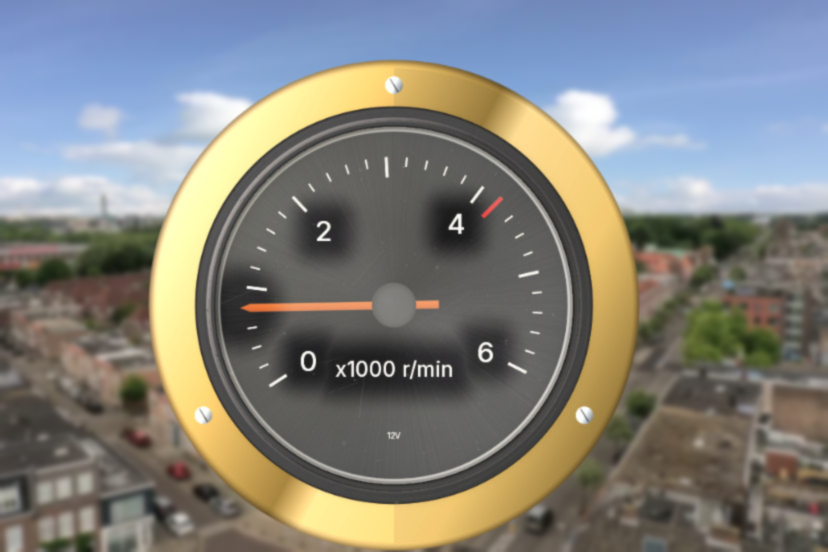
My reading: 800,rpm
